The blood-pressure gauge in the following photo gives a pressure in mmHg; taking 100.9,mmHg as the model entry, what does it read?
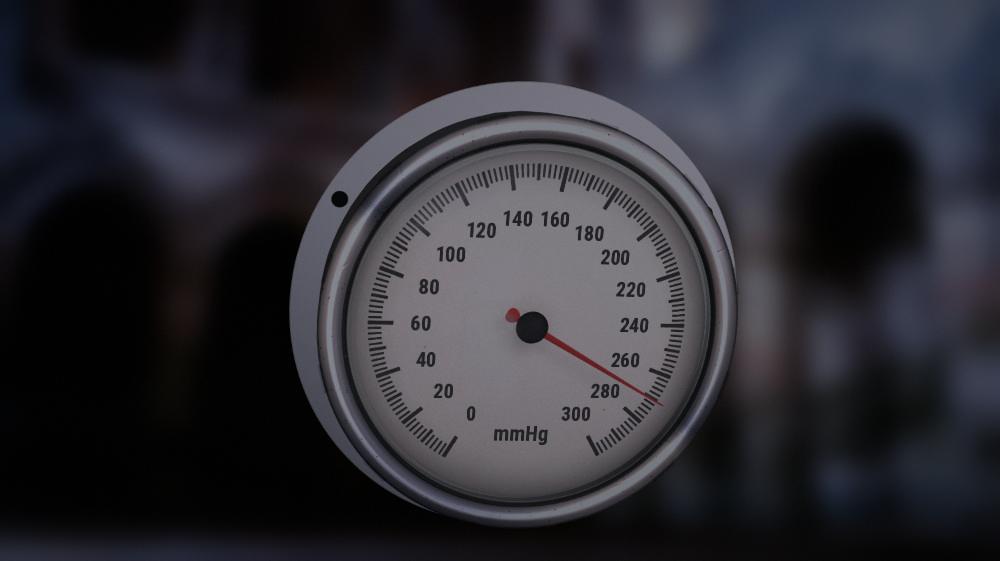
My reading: 270,mmHg
